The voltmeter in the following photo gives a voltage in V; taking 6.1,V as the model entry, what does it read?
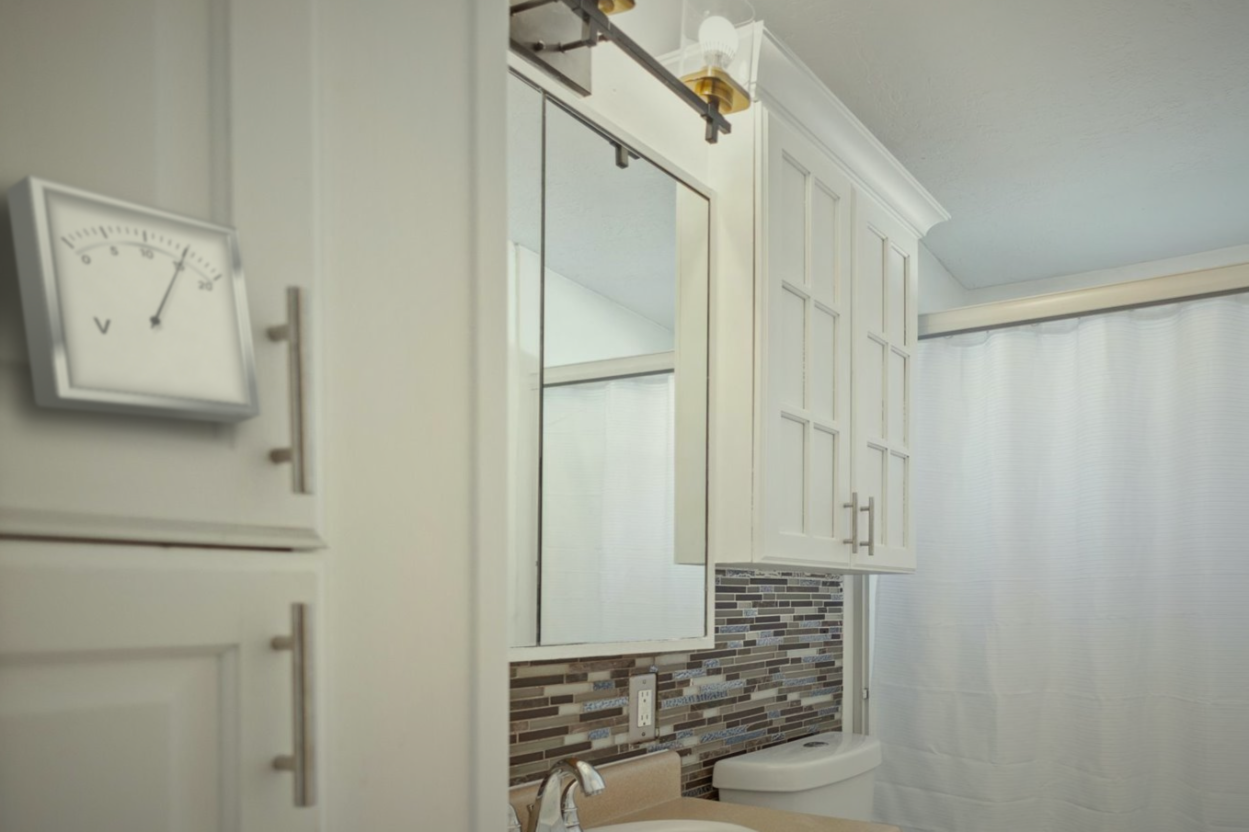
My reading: 15,V
